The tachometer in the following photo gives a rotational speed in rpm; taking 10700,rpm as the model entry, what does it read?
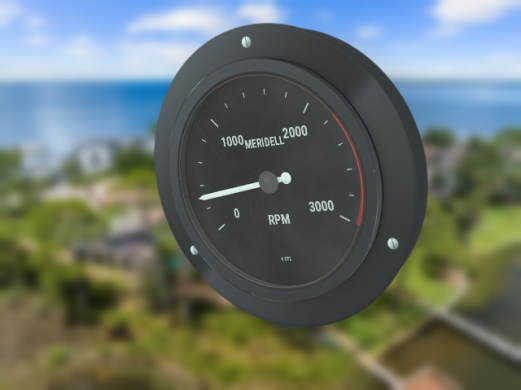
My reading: 300,rpm
